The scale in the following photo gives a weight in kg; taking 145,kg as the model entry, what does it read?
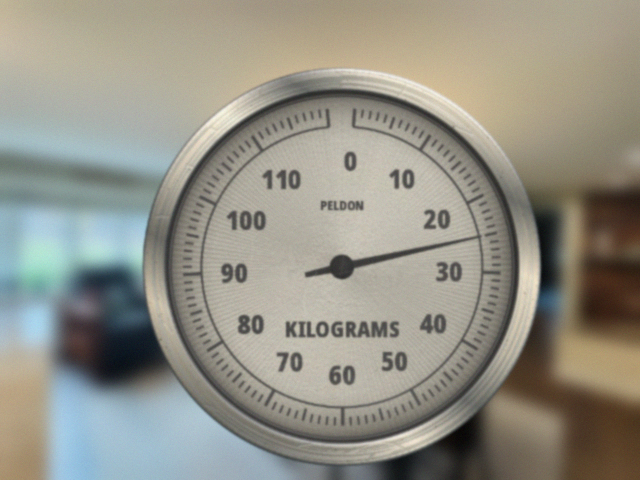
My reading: 25,kg
